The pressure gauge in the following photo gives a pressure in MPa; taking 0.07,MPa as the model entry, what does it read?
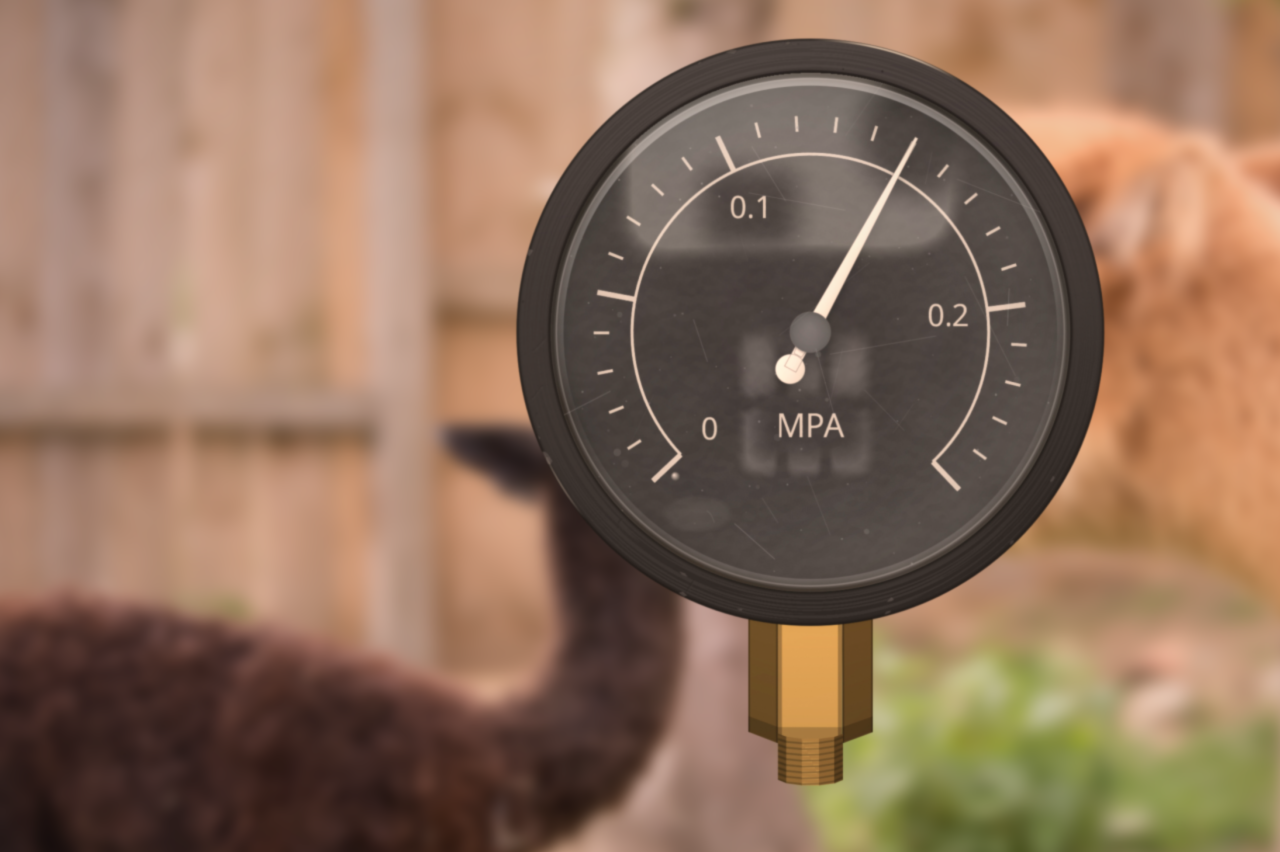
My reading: 0.15,MPa
